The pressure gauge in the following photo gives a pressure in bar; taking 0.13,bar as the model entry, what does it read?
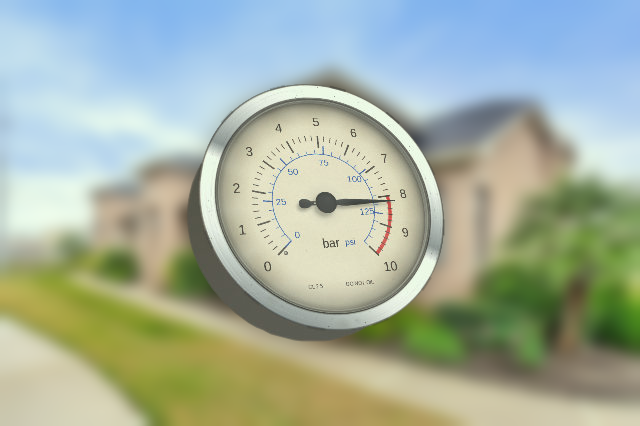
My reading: 8.2,bar
